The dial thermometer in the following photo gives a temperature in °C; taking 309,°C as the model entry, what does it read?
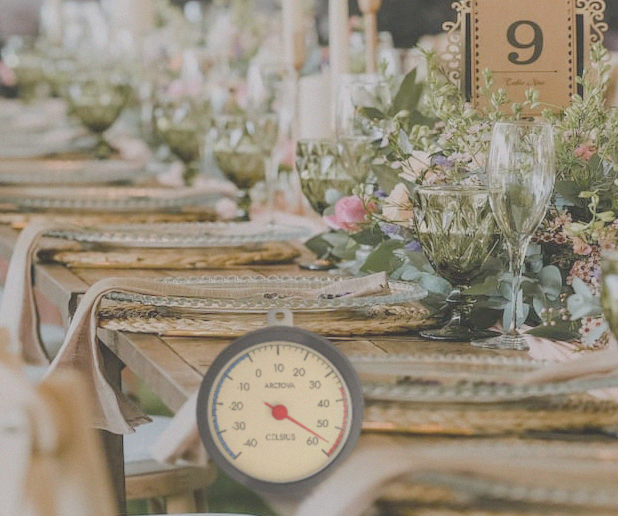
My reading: 56,°C
